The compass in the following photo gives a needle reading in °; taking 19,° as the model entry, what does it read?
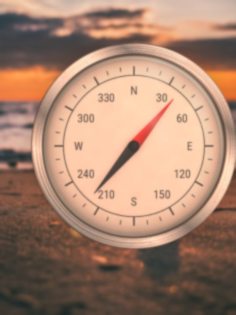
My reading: 40,°
